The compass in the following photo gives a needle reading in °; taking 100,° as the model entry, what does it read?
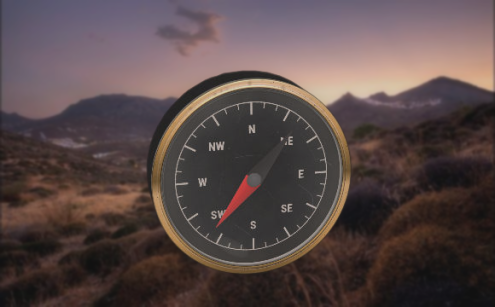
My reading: 220,°
